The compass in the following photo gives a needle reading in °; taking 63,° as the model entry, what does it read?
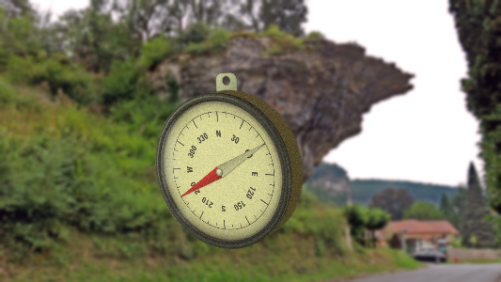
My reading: 240,°
